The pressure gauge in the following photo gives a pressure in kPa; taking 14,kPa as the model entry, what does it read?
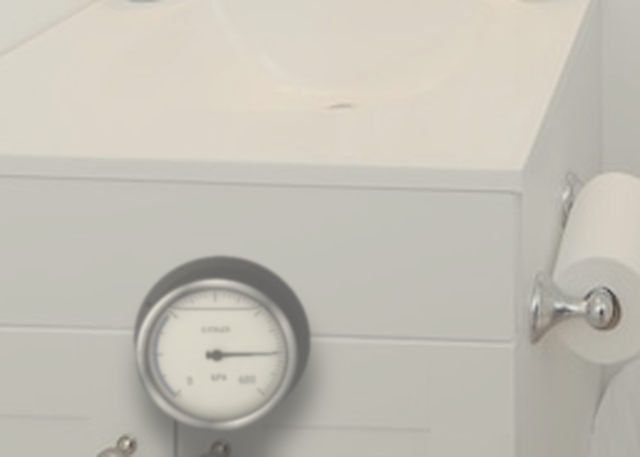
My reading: 500,kPa
